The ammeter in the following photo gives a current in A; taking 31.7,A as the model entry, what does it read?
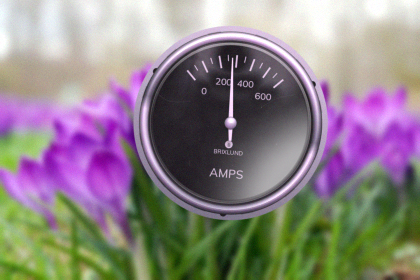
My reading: 275,A
